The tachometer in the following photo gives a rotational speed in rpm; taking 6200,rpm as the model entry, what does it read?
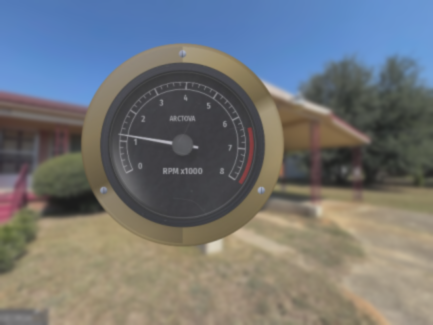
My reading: 1200,rpm
